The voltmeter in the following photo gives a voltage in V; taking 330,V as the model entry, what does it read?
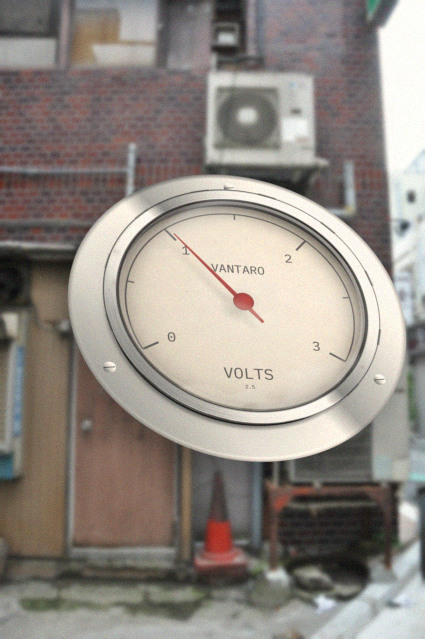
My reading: 1,V
